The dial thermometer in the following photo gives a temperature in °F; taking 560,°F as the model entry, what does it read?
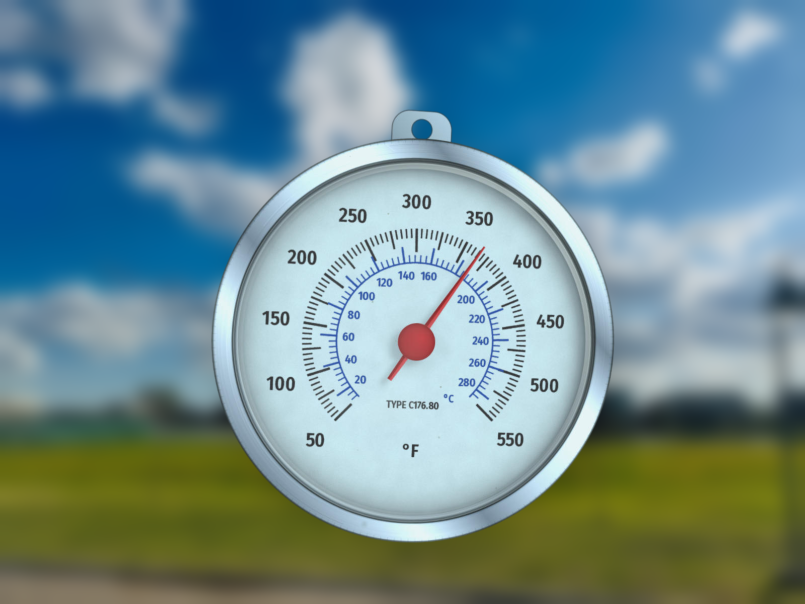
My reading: 365,°F
